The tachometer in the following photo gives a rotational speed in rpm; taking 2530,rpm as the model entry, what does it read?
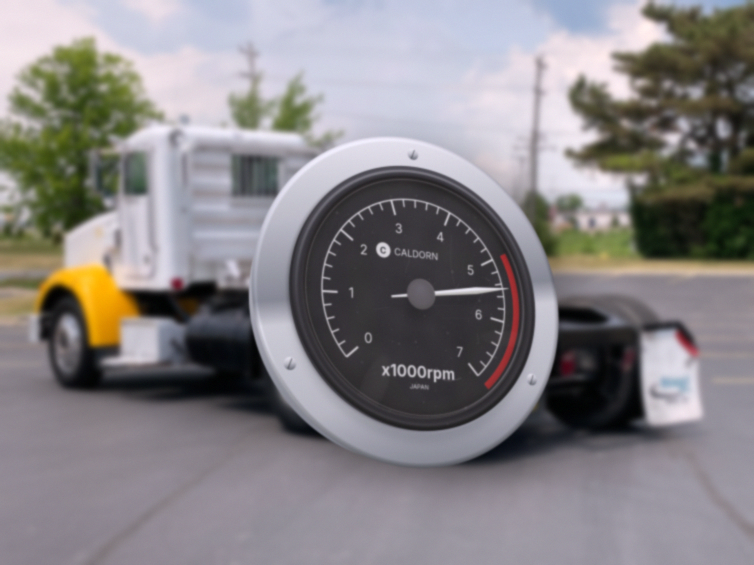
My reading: 5500,rpm
